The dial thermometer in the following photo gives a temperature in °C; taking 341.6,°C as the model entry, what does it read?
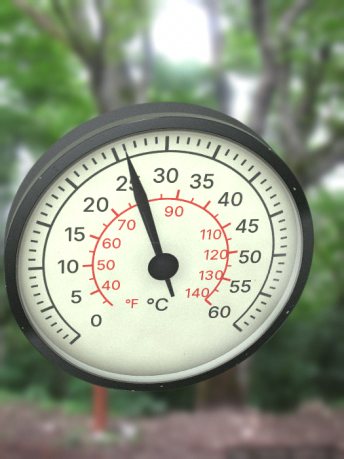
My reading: 26,°C
